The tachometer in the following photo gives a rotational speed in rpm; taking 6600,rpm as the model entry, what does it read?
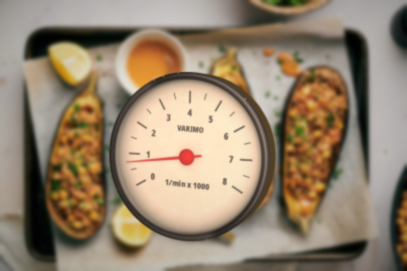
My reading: 750,rpm
